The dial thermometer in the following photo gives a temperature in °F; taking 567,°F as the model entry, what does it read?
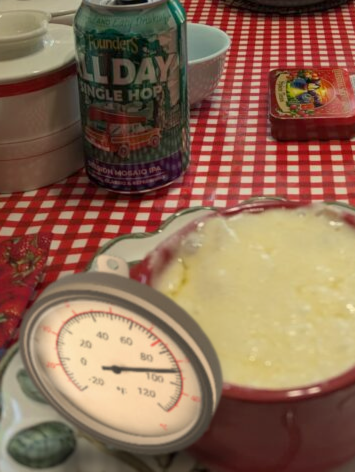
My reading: 90,°F
